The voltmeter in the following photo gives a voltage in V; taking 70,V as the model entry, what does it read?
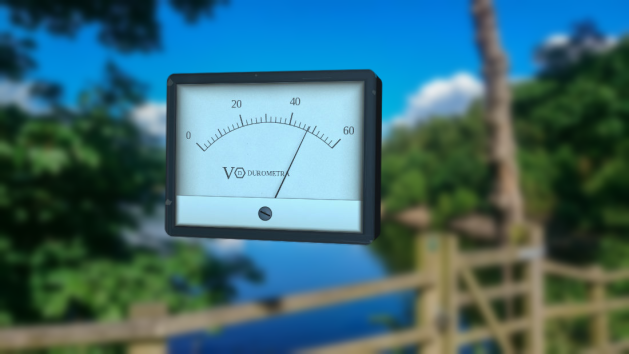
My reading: 48,V
